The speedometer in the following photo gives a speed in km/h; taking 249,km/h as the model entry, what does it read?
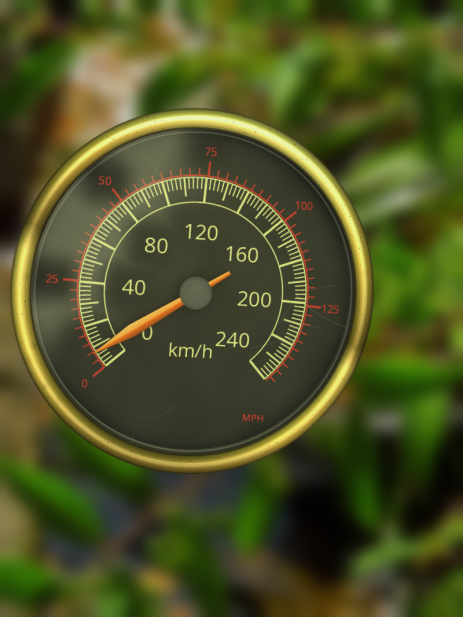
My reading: 8,km/h
